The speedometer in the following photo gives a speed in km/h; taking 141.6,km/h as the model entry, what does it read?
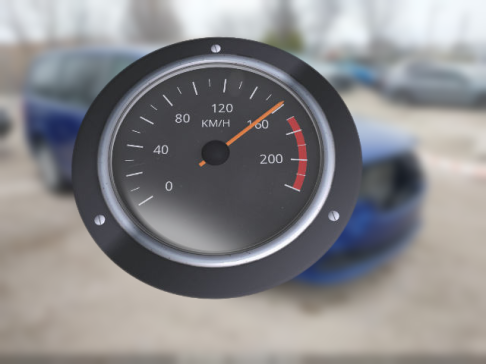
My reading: 160,km/h
